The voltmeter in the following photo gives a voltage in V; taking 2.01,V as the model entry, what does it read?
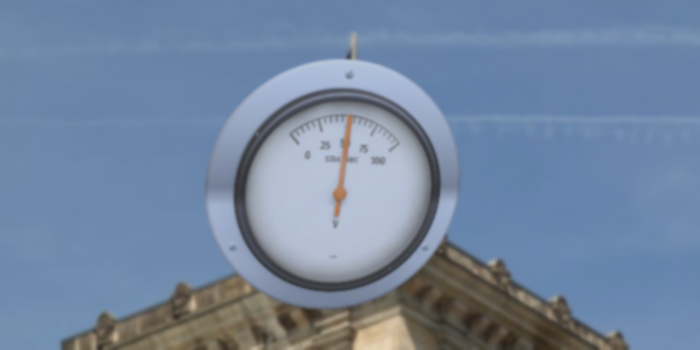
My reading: 50,V
